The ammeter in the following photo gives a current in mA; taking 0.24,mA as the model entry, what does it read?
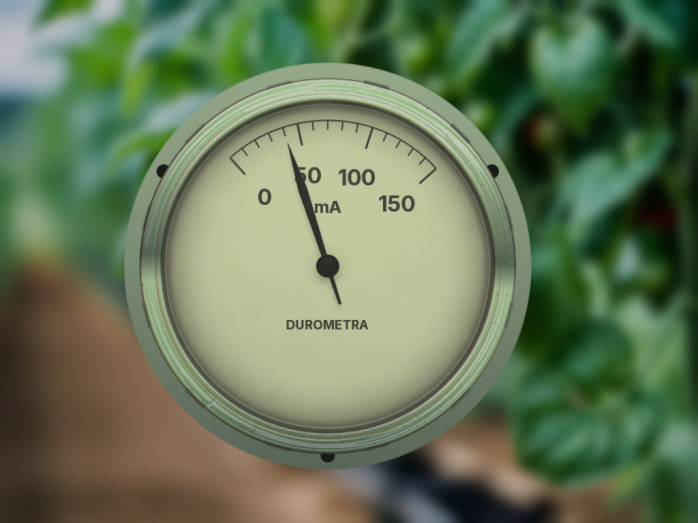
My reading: 40,mA
